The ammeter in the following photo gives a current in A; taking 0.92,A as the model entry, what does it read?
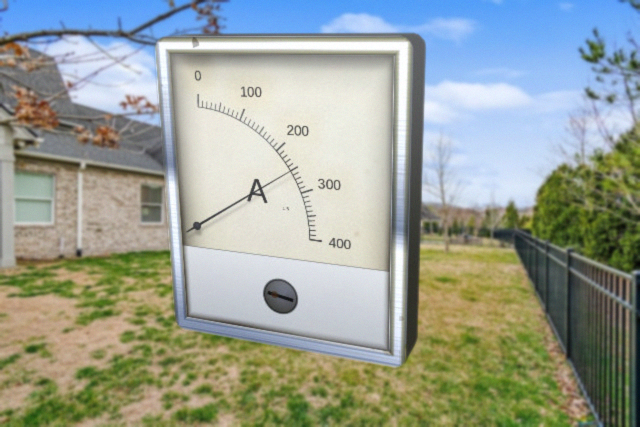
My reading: 250,A
